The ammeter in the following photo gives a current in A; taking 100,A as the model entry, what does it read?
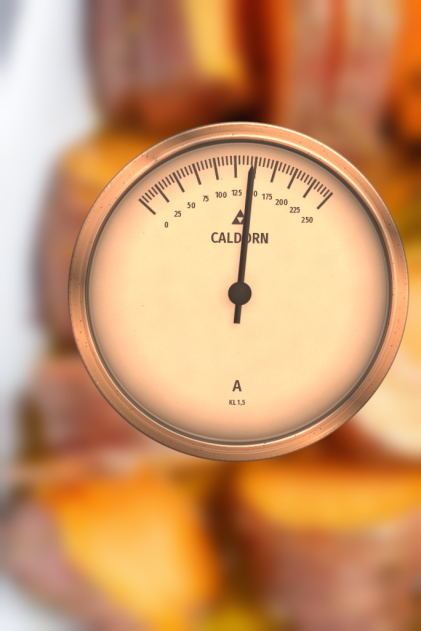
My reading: 145,A
